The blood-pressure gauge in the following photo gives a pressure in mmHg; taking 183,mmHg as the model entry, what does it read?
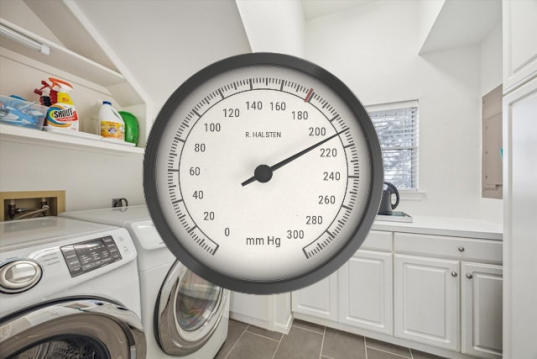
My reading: 210,mmHg
